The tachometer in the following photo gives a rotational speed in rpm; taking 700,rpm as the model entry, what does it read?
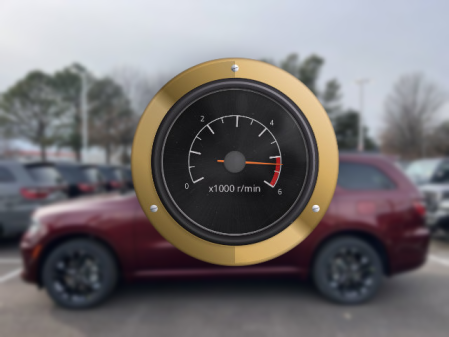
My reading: 5250,rpm
